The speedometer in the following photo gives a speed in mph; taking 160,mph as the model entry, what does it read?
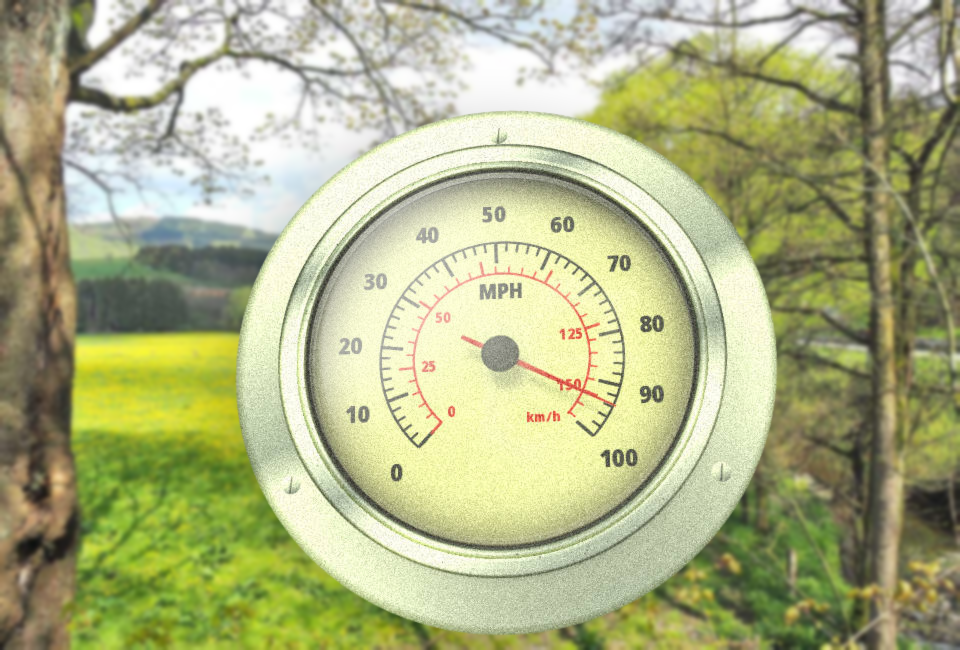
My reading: 94,mph
